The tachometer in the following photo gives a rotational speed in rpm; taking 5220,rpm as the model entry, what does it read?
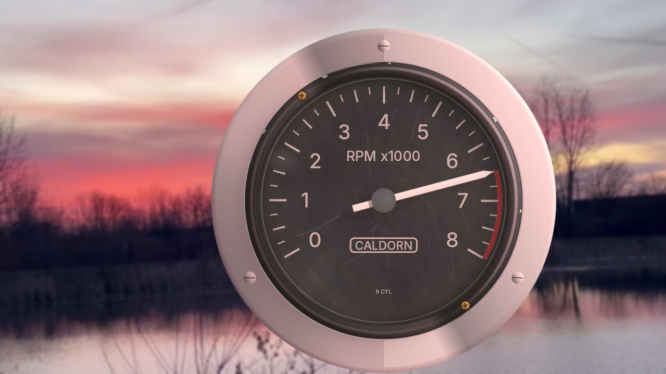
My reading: 6500,rpm
